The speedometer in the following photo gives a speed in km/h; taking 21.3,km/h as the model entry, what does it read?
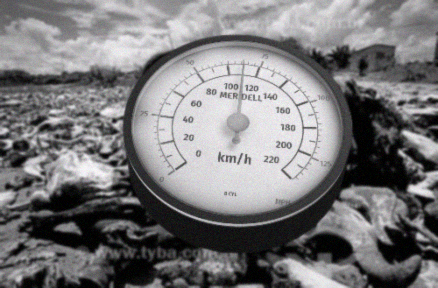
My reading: 110,km/h
